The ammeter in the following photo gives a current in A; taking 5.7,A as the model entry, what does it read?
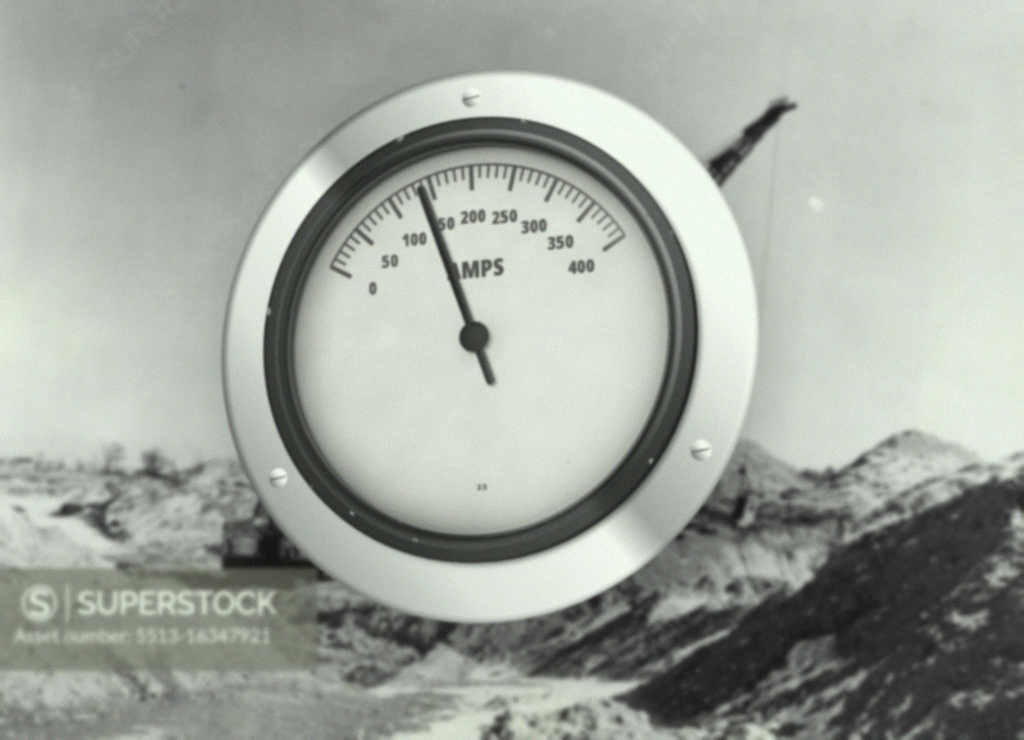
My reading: 140,A
